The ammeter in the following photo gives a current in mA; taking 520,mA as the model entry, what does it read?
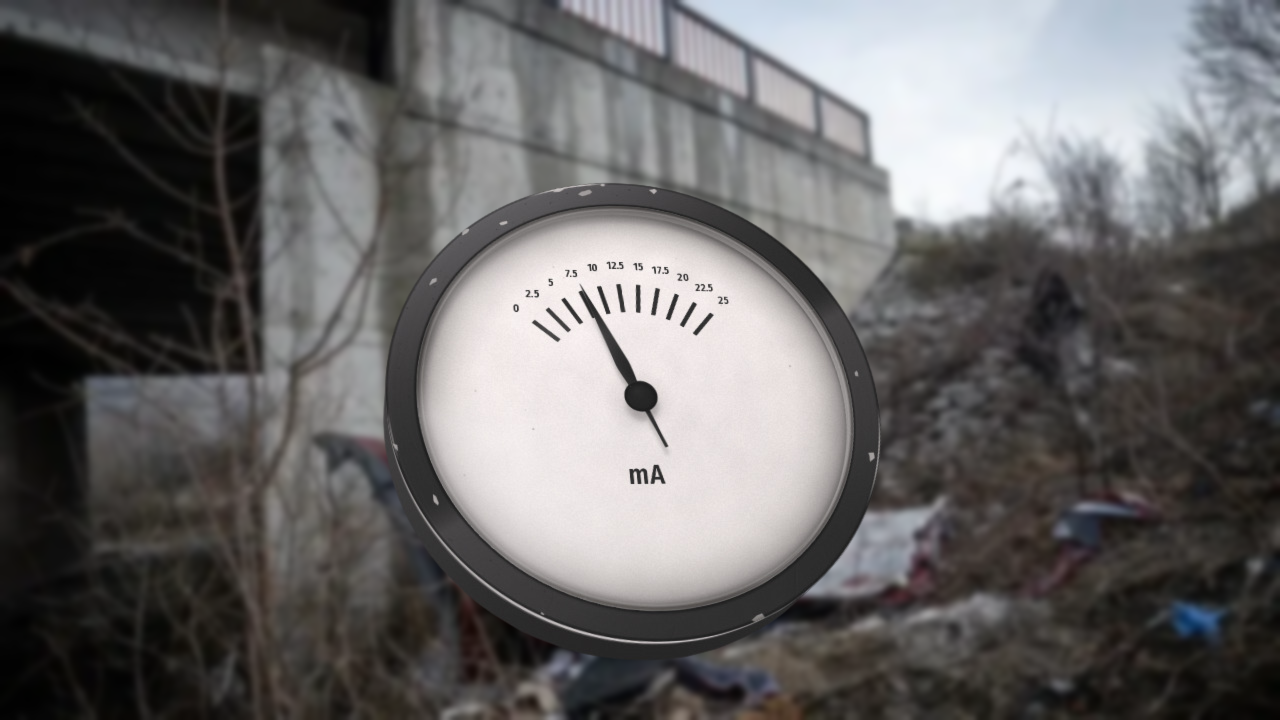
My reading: 7.5,mA
